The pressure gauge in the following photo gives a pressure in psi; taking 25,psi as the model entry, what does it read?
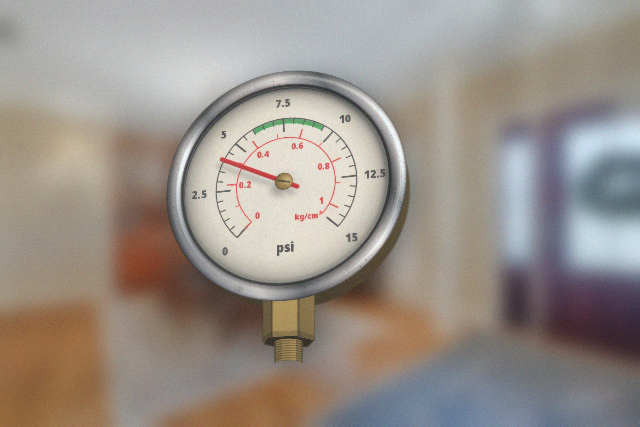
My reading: 4,psi
